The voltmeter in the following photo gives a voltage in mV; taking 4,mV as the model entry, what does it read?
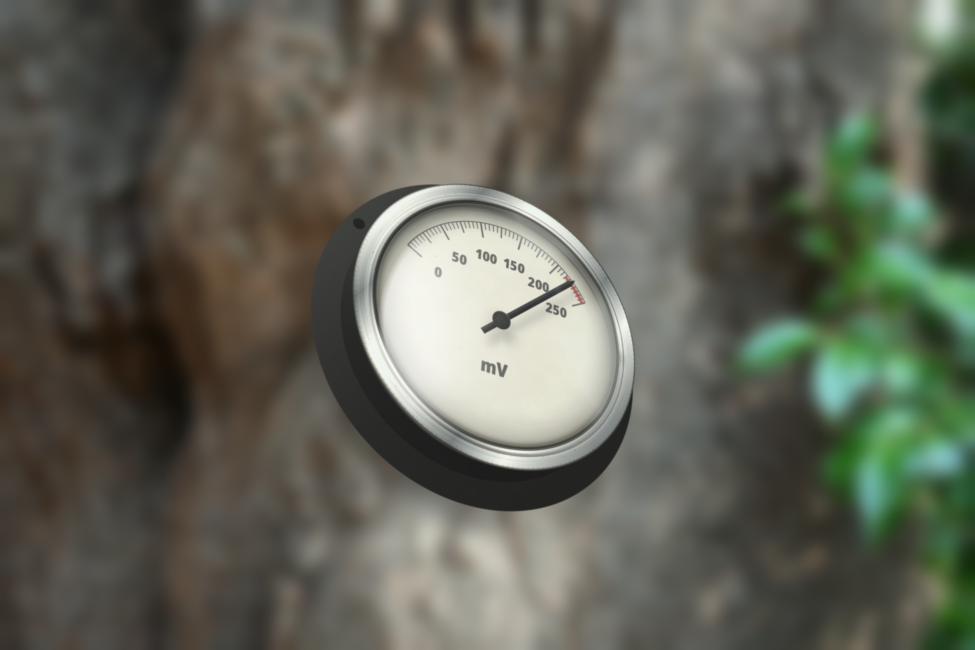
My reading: 225,mV
